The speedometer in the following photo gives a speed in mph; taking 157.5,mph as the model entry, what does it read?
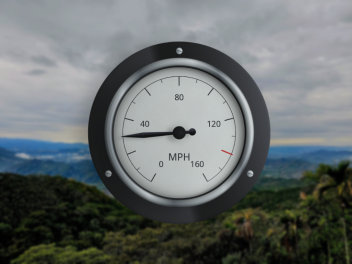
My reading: 30,mph
